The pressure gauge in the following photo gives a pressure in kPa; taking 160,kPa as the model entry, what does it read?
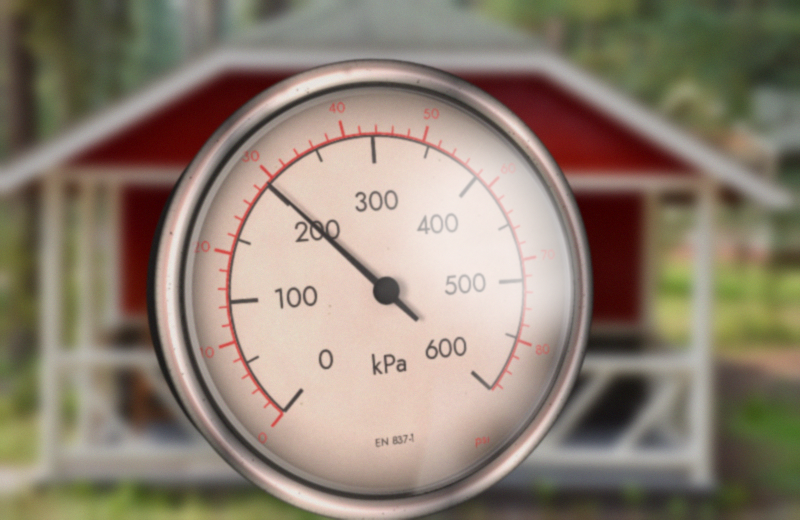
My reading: 200,kPa
